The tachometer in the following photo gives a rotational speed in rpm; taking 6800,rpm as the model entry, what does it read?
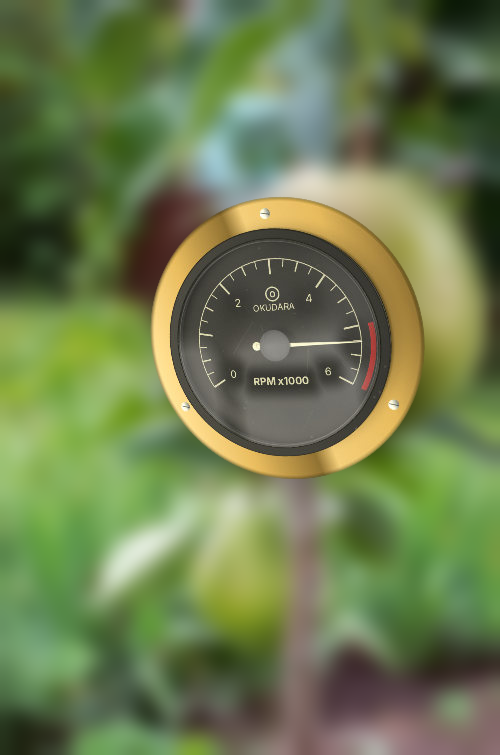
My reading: 5250,rpm
